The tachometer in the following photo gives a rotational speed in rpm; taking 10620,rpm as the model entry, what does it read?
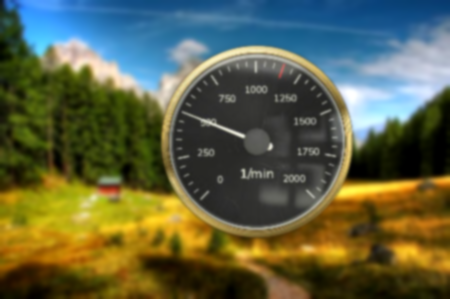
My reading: 500,rpm
